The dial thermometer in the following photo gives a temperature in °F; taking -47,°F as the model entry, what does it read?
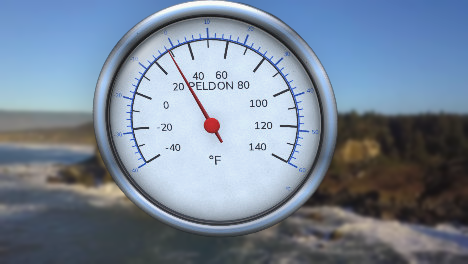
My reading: 30,°F
